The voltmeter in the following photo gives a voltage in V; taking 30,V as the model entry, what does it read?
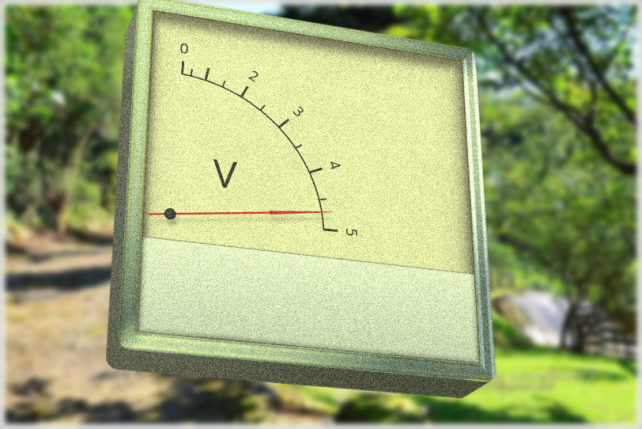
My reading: 4.75,V
